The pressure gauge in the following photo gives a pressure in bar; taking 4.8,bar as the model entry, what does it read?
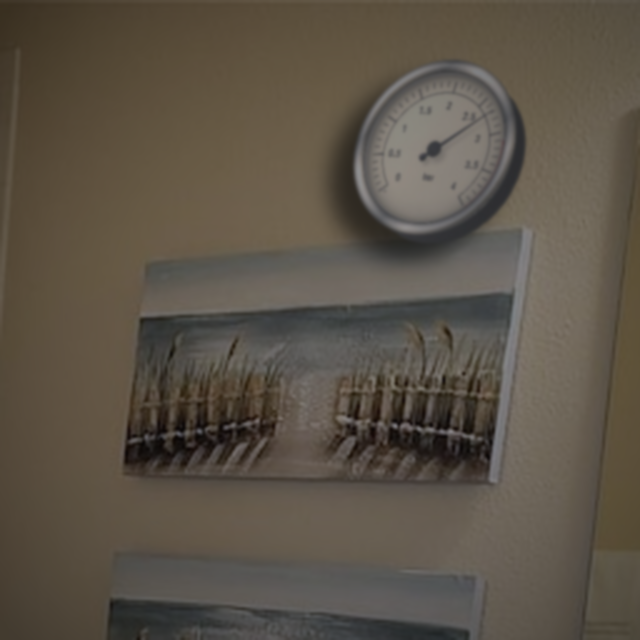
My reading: 2.7,bar
